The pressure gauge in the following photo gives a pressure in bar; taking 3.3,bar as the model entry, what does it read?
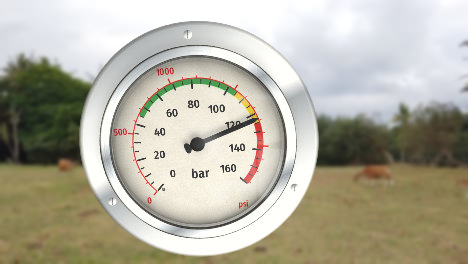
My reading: 122.5,bar
